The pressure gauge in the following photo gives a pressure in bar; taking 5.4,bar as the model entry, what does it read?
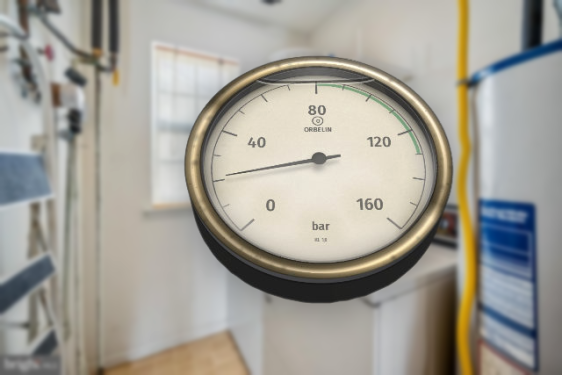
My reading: 20,bar
